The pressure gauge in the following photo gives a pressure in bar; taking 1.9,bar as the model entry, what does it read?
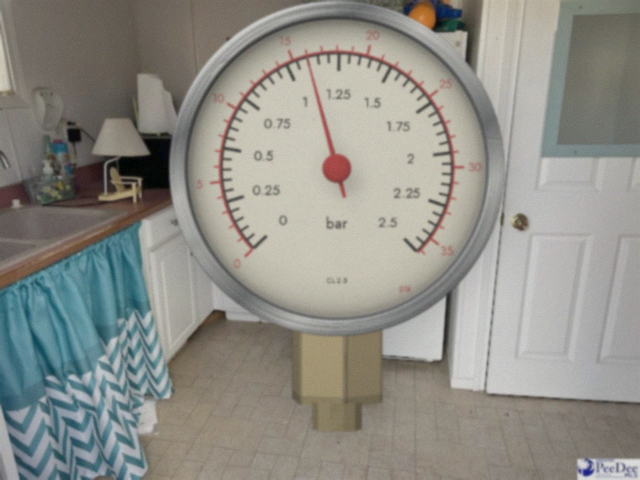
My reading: 1.1,bar
